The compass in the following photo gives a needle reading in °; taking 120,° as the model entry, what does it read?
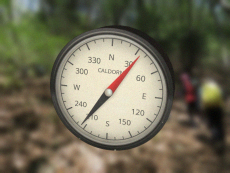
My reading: 35,°
